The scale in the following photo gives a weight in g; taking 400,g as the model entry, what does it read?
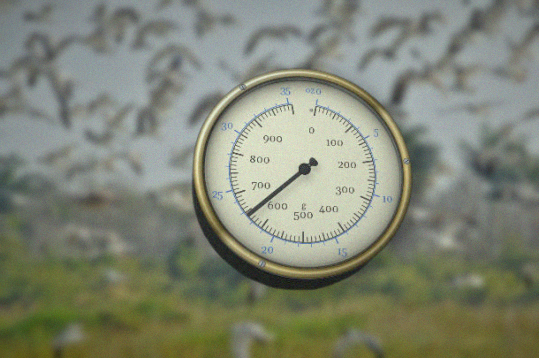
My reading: 640,g
